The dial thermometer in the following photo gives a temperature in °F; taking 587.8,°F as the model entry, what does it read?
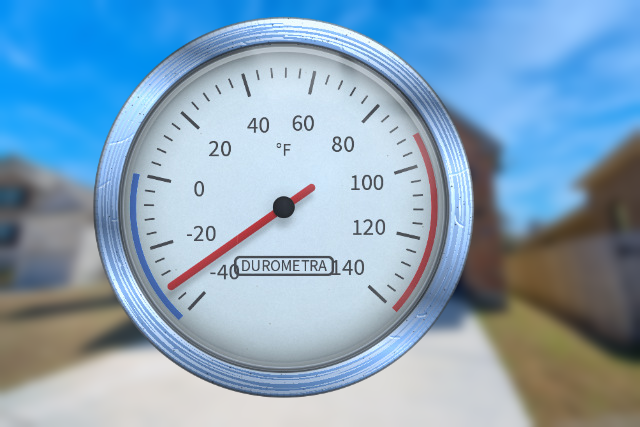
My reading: -32,°F
